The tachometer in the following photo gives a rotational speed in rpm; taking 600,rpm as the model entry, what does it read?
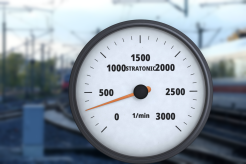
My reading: 300,rpm
